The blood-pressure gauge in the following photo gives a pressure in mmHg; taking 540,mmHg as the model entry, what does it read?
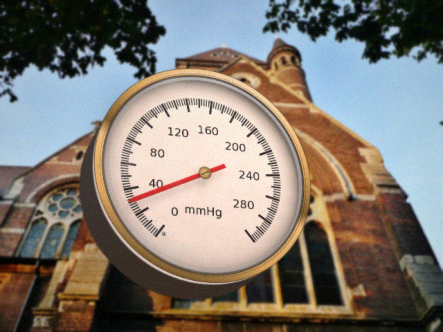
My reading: 30,mmHg
